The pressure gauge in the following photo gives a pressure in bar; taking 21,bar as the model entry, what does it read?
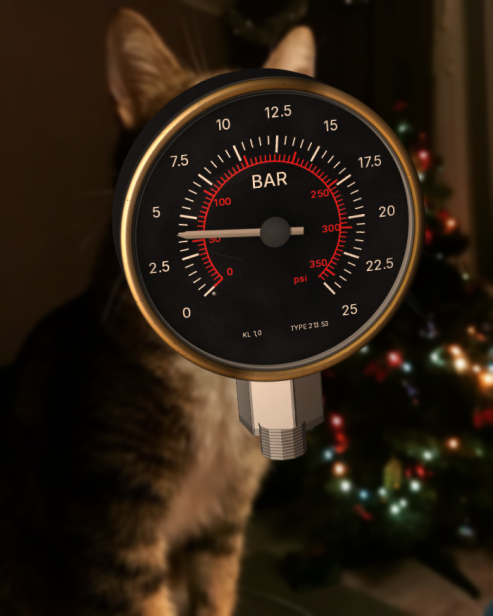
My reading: 4,bar
